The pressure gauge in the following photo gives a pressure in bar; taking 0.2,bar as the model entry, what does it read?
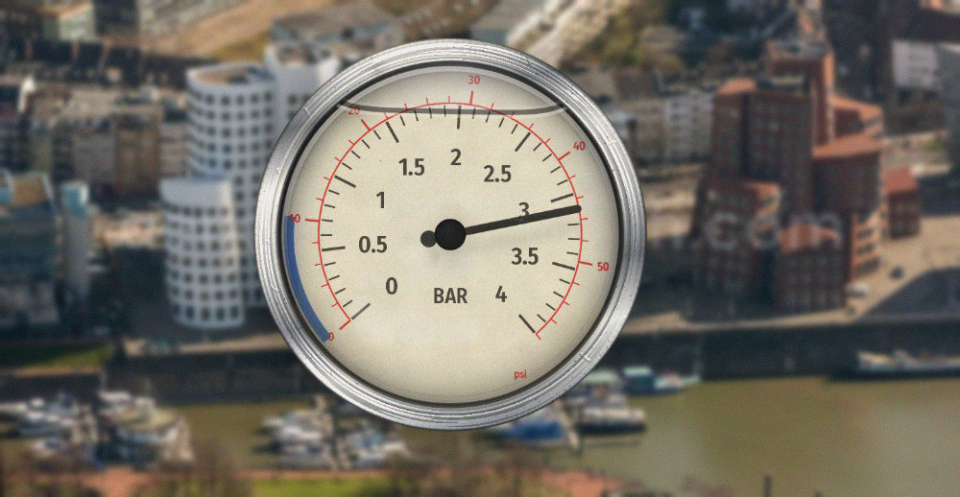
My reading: 3.1,bar
